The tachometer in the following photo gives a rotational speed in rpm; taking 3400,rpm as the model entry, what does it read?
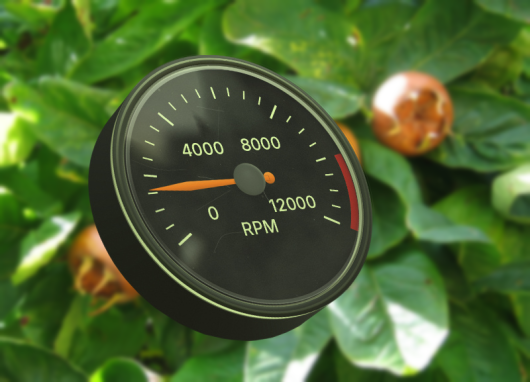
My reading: 1500,rpm
